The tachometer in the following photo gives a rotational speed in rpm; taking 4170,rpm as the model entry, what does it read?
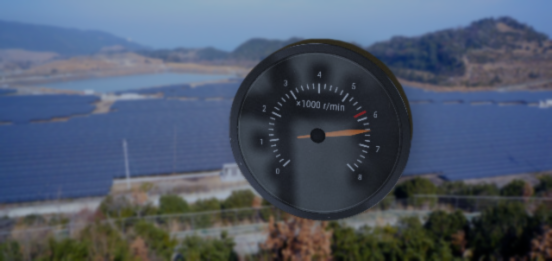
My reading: 6400,rpm
